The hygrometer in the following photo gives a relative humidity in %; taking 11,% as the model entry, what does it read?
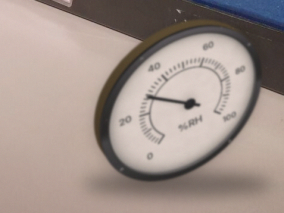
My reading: 30,%
